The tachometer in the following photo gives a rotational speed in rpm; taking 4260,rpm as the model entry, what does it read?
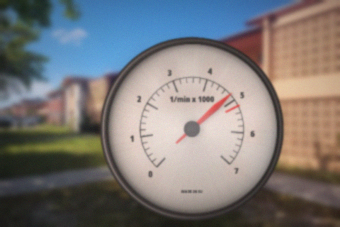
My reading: 4800,rpm
